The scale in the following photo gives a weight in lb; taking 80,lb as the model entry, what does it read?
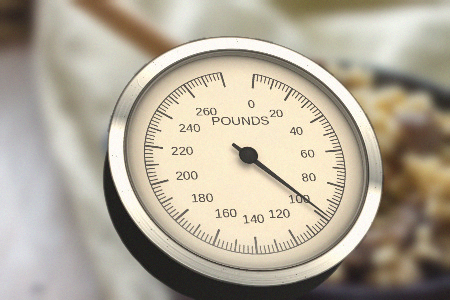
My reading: 100,lb
